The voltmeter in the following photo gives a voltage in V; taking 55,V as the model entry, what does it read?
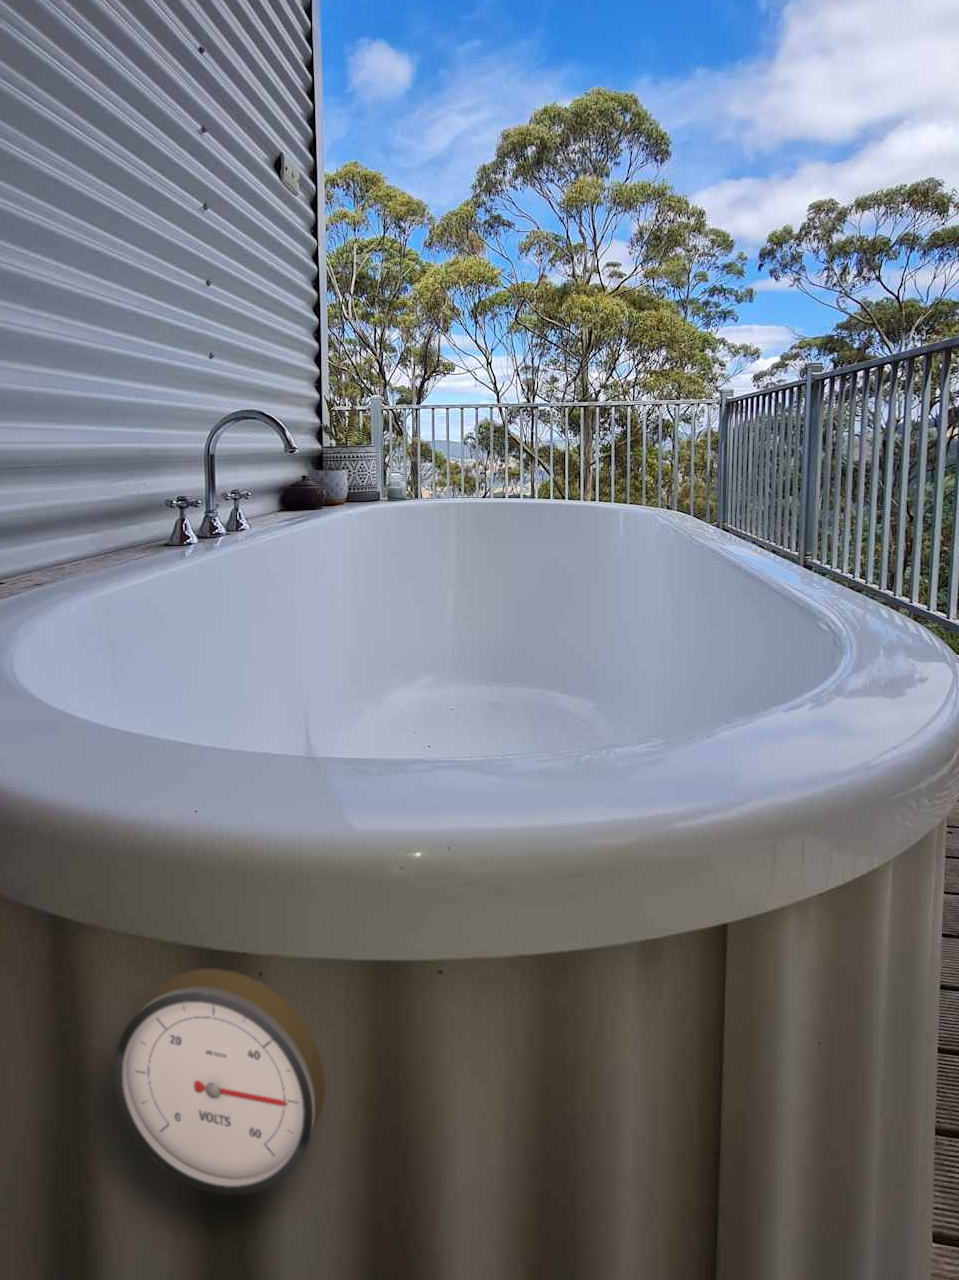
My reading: 50,V
